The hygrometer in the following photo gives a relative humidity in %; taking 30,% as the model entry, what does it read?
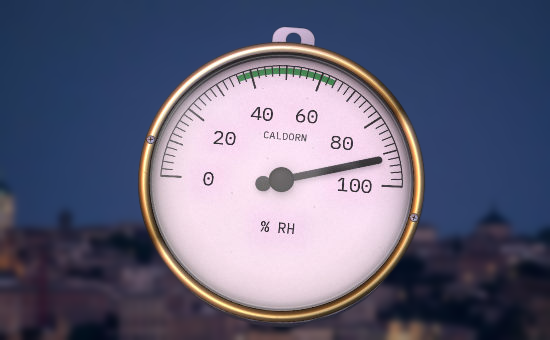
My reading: 92,%
